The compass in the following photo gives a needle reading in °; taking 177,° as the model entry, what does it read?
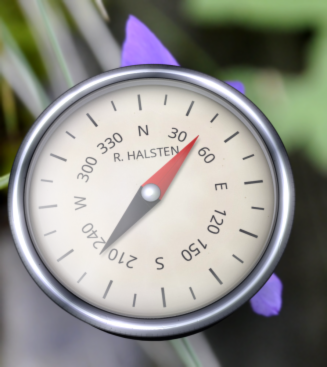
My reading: 45,°
